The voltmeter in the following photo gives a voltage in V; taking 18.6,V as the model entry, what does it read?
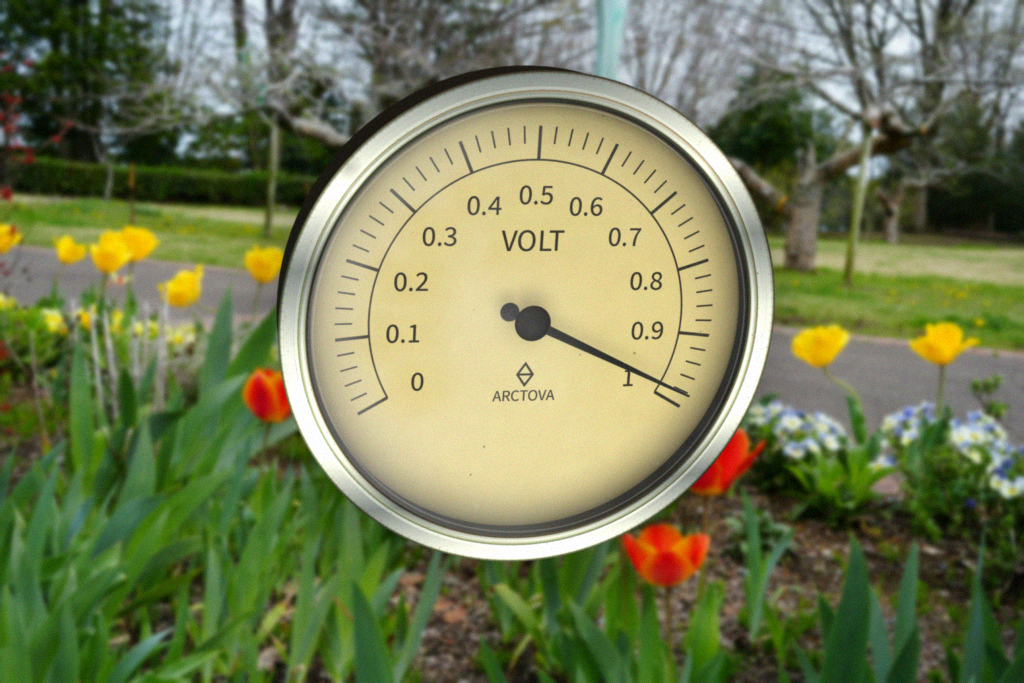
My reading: 0.98,V
